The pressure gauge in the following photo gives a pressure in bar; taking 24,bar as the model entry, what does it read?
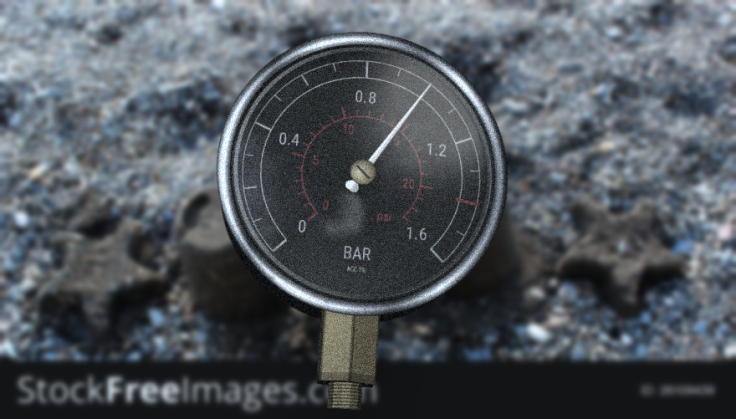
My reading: 1,bar
